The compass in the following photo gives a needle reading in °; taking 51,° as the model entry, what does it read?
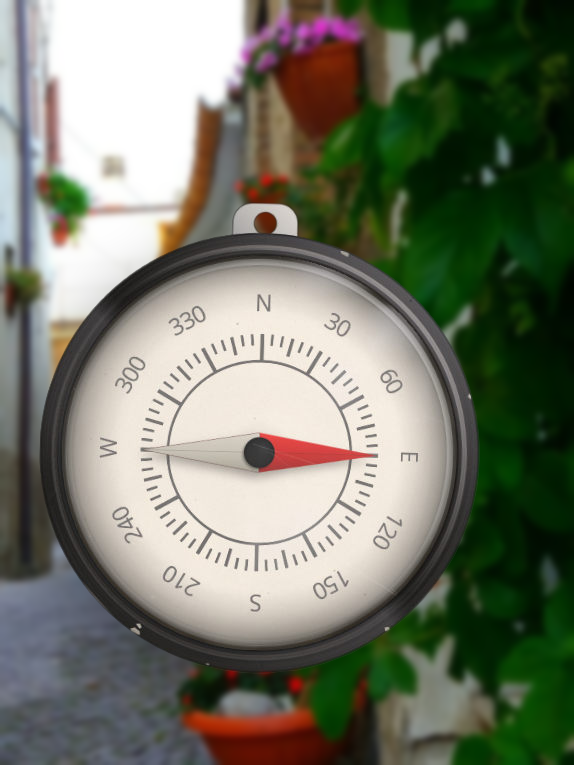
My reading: 90,°
